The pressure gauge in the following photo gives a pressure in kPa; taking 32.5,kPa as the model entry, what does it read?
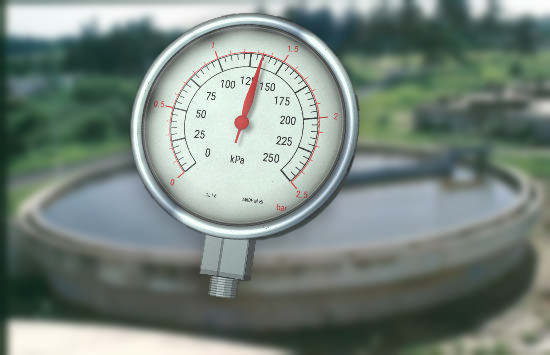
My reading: 135,kPa
